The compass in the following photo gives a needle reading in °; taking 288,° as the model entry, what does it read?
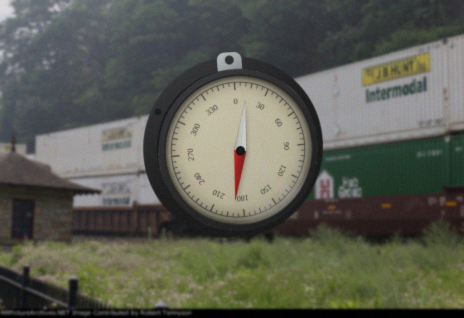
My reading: 190,°
